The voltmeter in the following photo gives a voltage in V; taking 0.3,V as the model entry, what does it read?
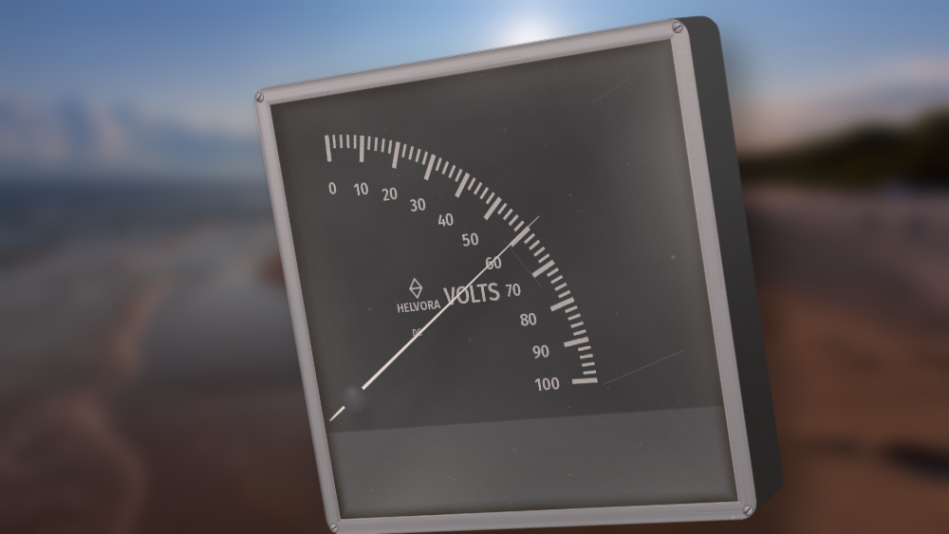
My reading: 60,V
